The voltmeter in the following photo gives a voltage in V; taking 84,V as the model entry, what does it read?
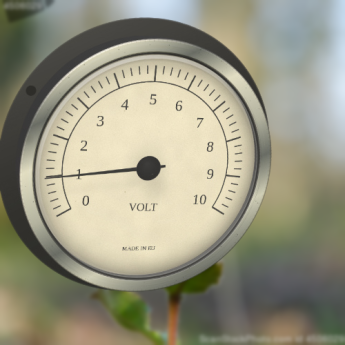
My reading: 1,V
